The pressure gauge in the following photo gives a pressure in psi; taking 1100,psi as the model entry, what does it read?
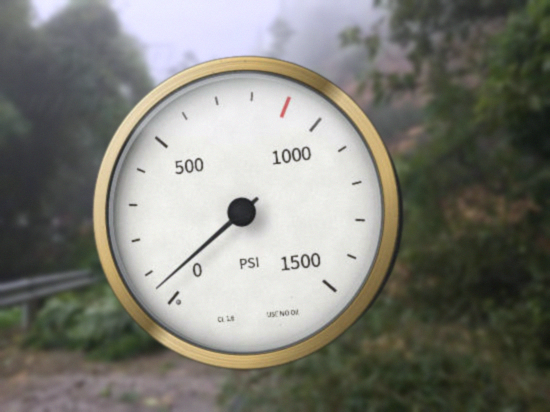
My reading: 50,psi
